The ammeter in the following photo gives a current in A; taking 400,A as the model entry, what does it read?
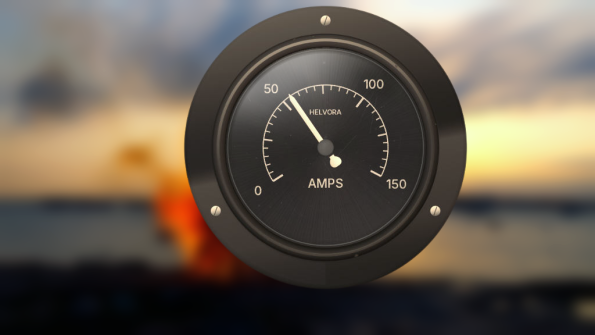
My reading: 55,A
